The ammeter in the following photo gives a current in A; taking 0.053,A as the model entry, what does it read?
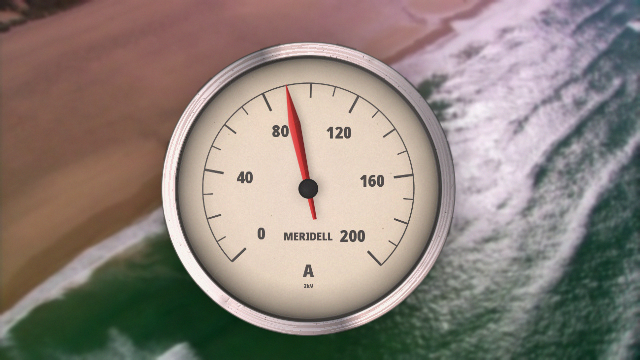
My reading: 90,A
